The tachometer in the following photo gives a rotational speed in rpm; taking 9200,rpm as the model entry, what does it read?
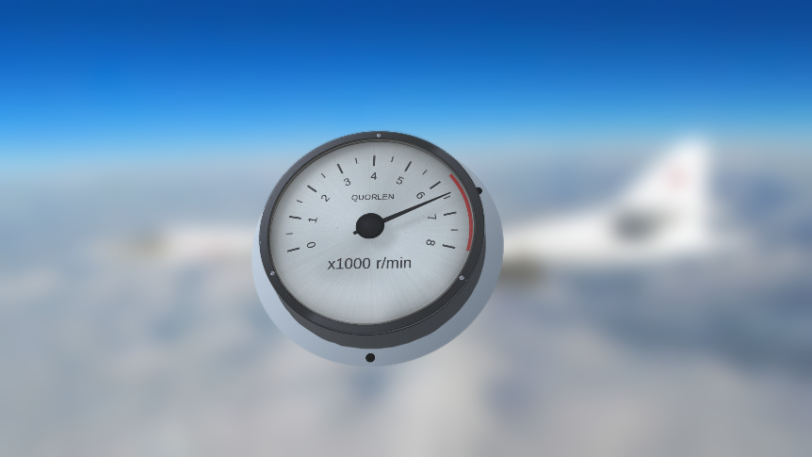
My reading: 6500,rpm
